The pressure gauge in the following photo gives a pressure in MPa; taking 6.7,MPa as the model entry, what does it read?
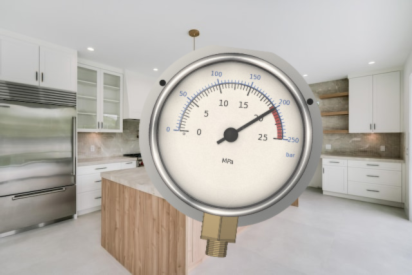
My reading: 20,MPa
